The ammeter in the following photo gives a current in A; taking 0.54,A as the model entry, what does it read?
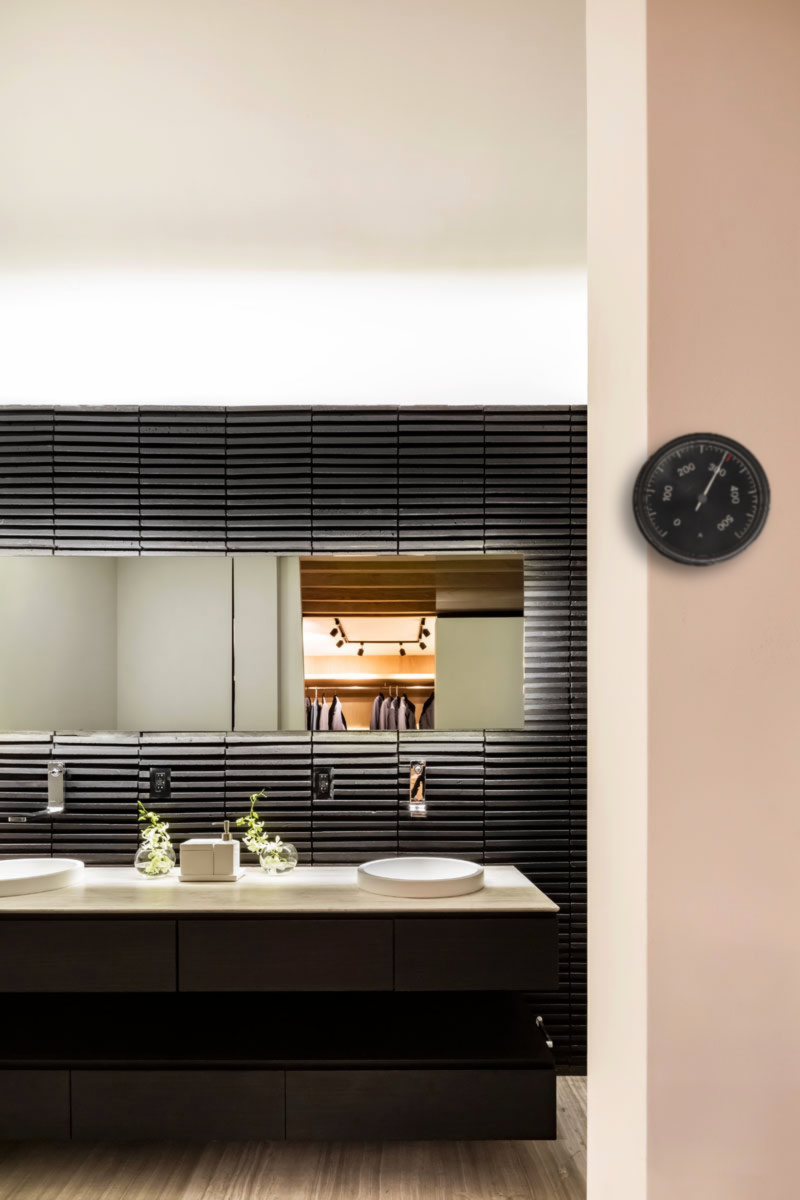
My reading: 300,A
